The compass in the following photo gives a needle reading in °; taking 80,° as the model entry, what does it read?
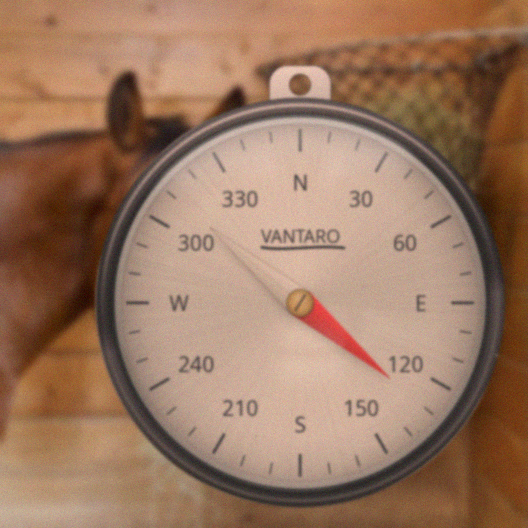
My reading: 130,°
